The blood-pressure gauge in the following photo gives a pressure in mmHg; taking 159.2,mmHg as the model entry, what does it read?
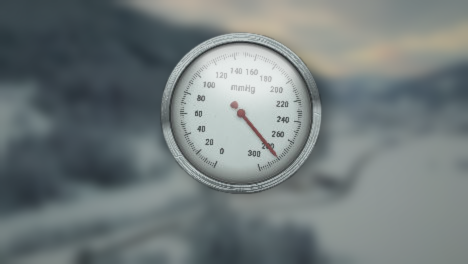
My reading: 280,mmHg
